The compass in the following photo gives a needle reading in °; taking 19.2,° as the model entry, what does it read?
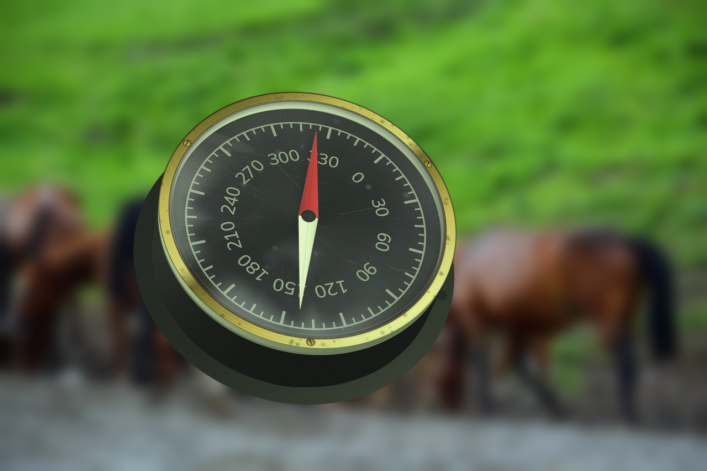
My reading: 322.5,°
